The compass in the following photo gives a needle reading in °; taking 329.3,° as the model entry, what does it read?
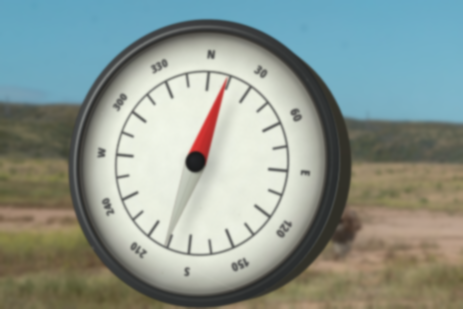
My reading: 15,°
